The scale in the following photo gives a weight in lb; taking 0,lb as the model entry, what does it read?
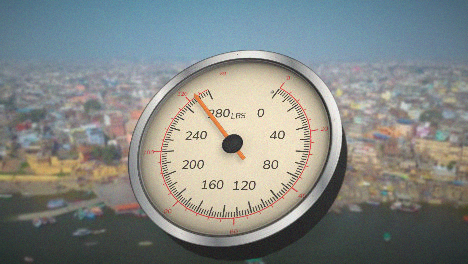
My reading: 270,lb
